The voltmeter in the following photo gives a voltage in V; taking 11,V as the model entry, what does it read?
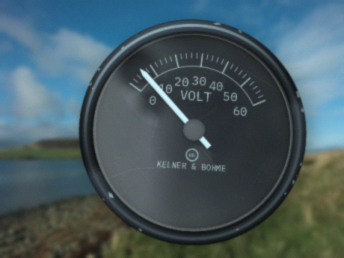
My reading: 6,V
